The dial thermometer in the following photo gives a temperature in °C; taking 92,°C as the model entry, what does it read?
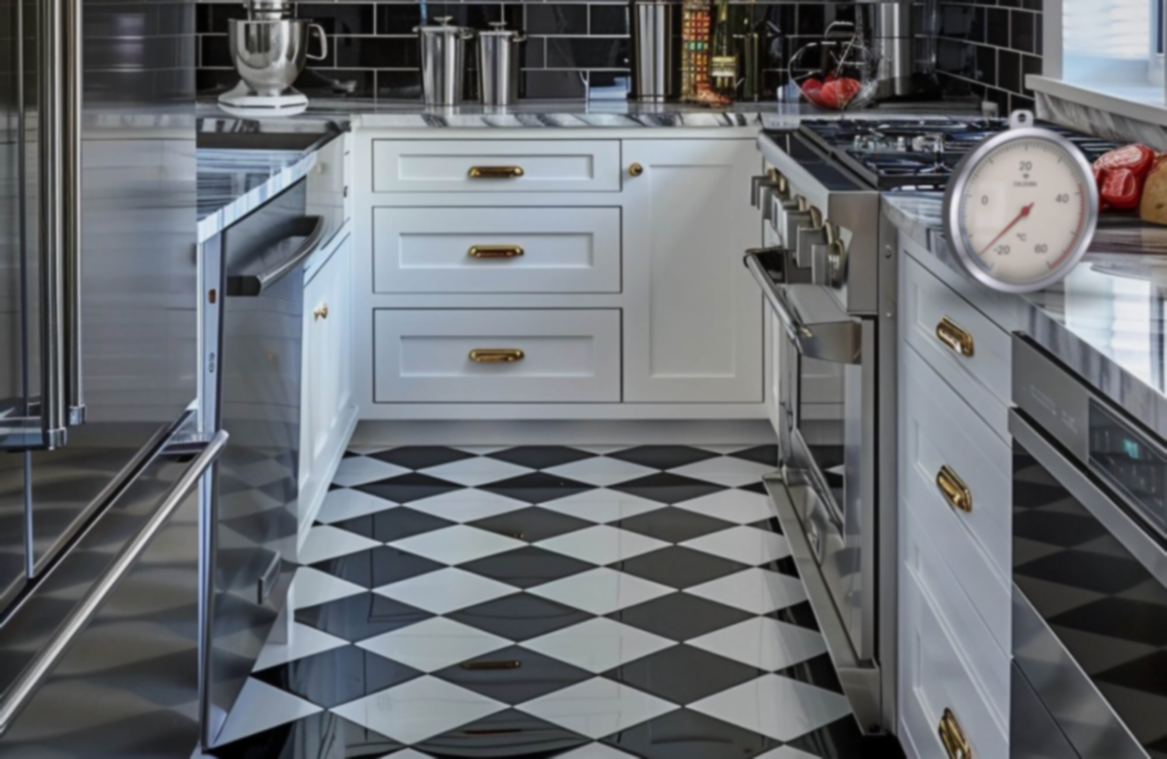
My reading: -15,°C
